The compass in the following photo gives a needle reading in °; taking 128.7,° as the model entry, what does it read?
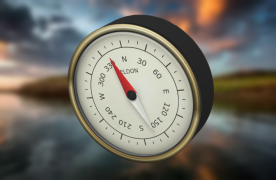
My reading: 340,°
